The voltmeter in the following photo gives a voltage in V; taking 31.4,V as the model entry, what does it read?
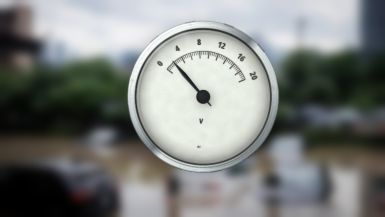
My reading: 2,V
